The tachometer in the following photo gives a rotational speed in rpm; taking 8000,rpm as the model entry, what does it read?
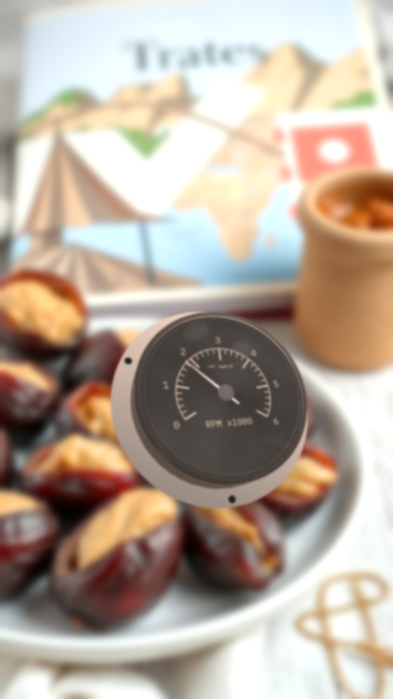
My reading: 1800,rpm
